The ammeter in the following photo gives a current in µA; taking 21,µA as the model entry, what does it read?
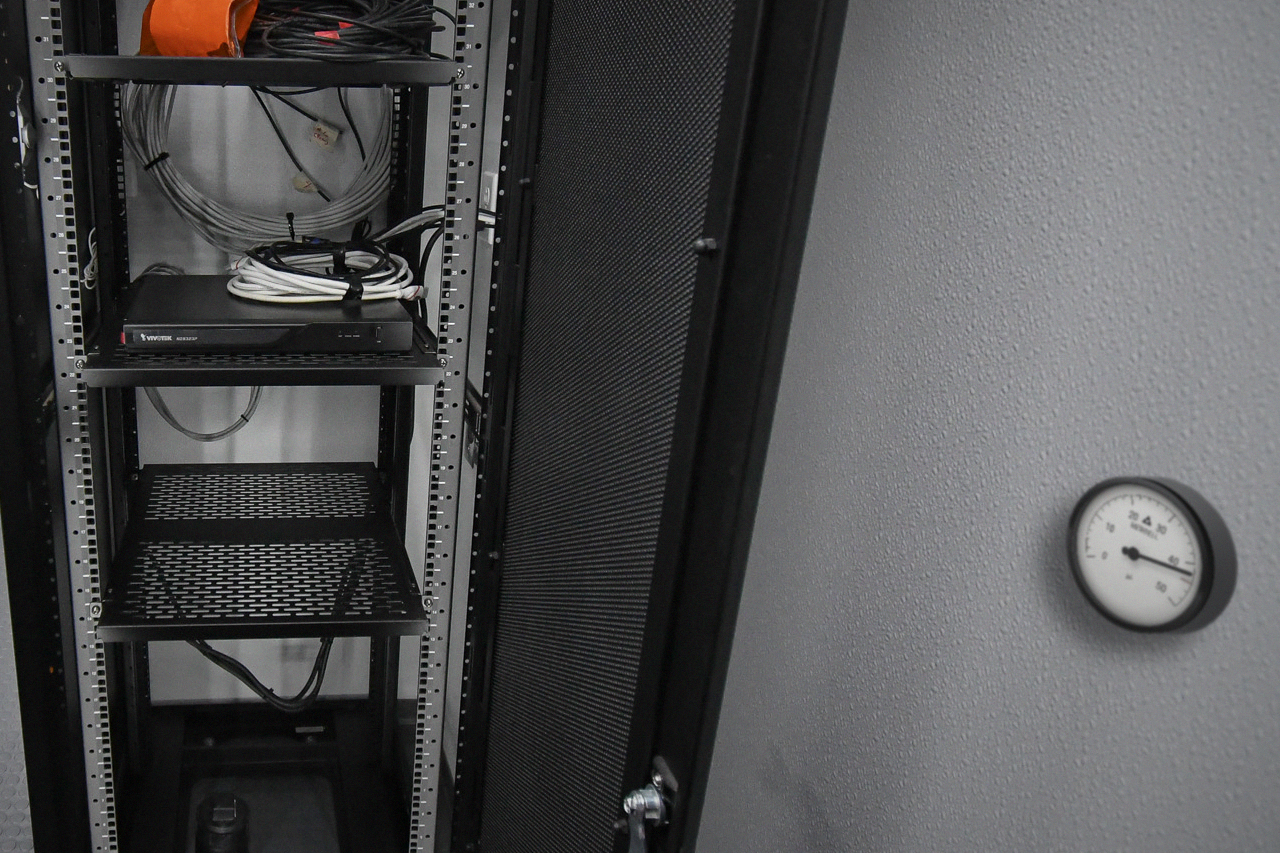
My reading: 42,µA
